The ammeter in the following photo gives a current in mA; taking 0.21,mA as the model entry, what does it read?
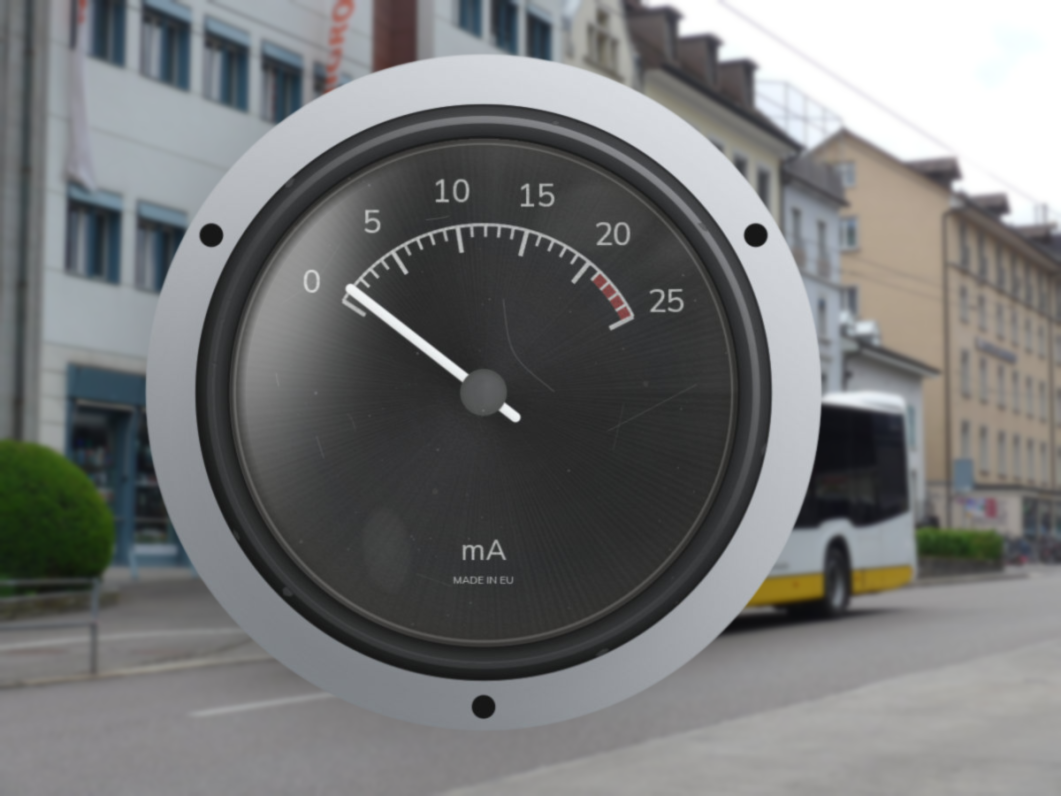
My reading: 1,mA
